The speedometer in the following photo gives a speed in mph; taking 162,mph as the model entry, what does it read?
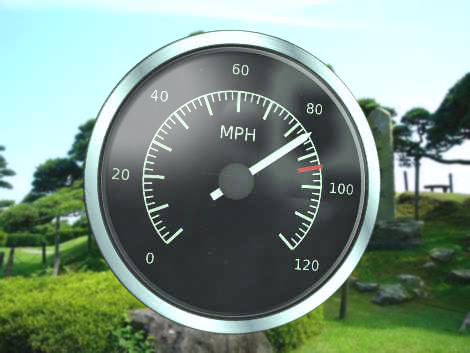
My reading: 84,mph
